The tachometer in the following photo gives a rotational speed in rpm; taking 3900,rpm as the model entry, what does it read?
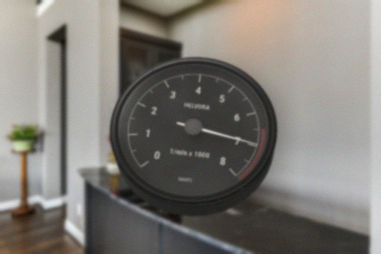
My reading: 7000,rpm
